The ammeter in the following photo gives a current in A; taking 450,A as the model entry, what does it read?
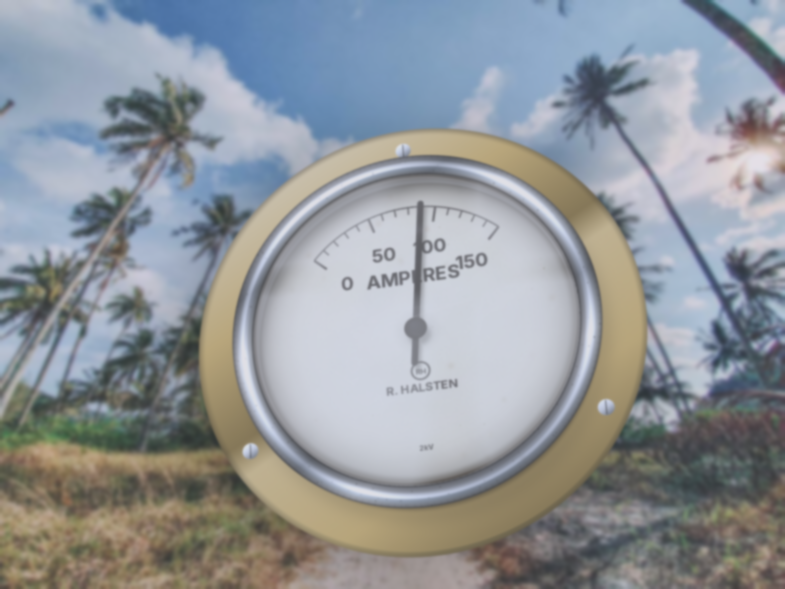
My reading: 90,A
